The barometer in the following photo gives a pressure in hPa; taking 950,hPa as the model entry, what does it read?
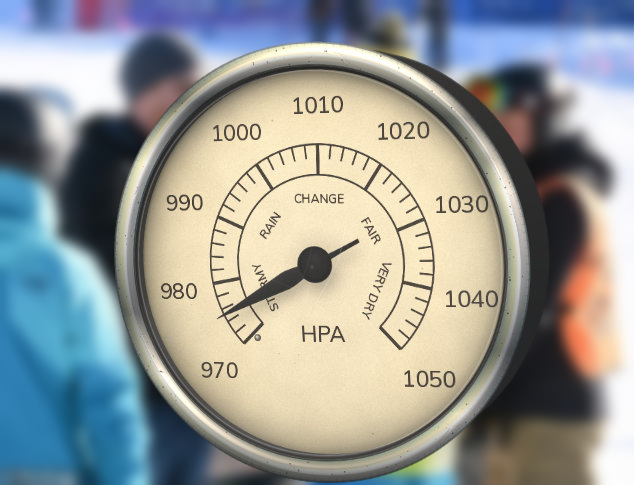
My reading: 975,hPa
